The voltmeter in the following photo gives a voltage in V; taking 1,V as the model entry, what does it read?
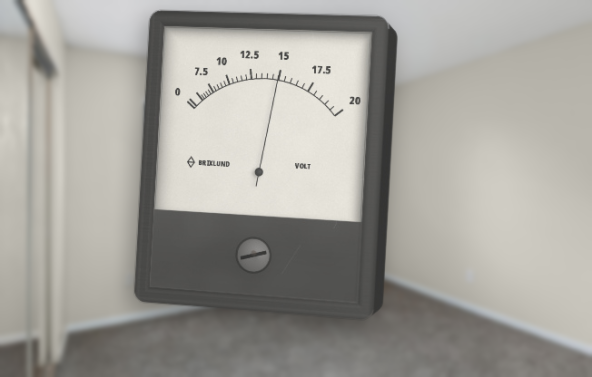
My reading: 15,V
